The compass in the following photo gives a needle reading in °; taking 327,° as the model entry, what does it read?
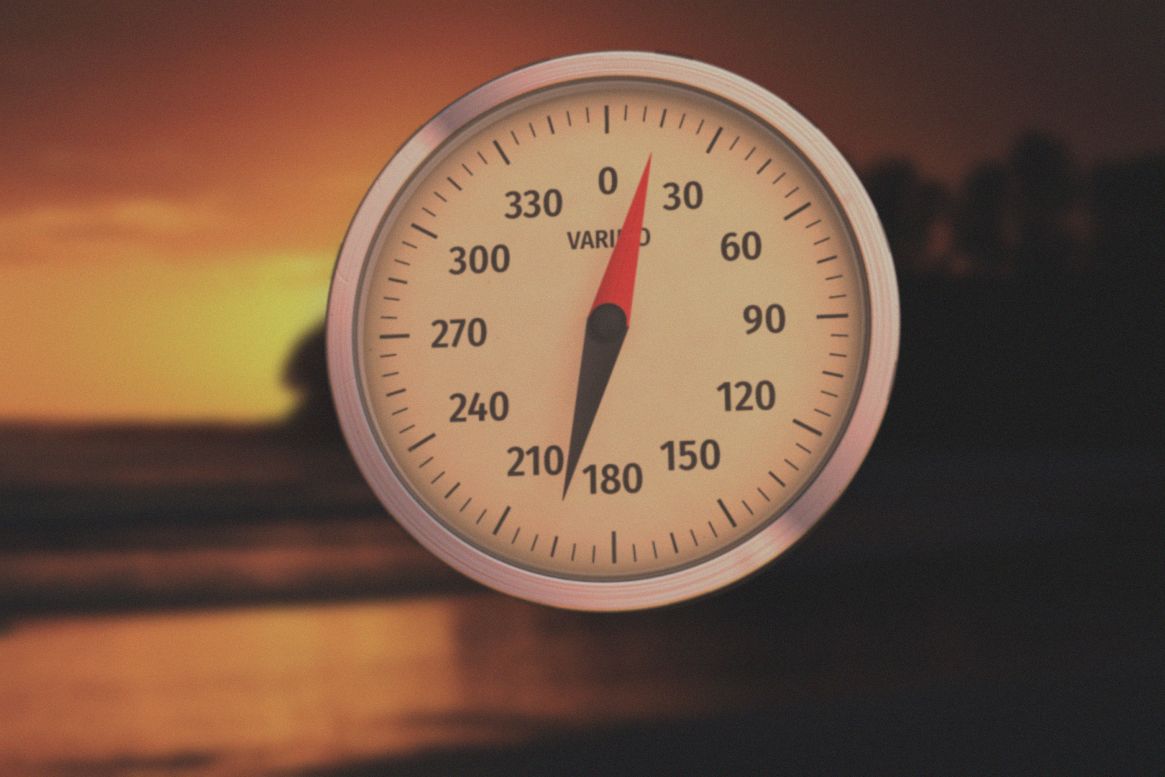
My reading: 15,°
